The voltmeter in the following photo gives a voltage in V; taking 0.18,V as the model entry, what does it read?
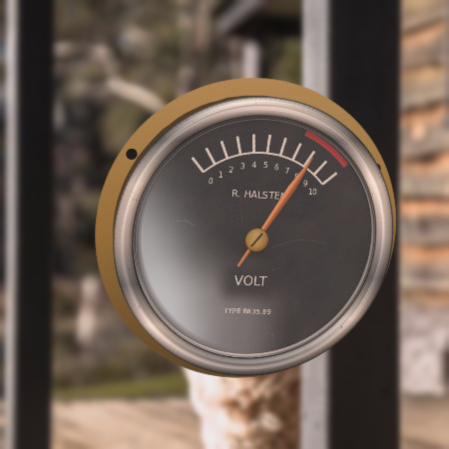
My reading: 8,V
